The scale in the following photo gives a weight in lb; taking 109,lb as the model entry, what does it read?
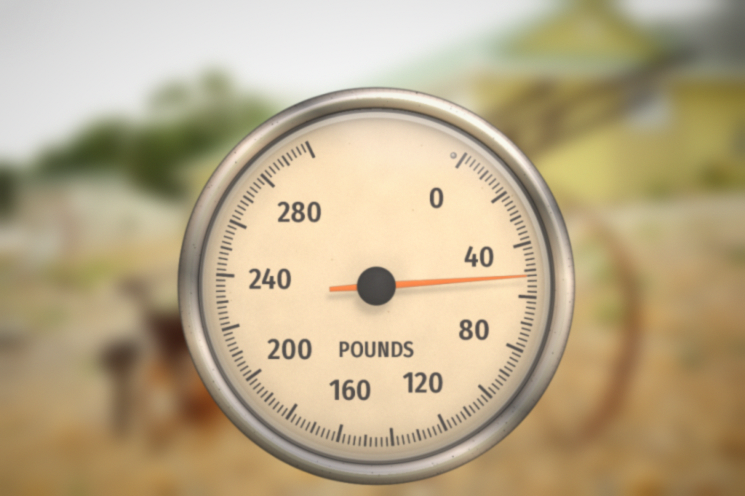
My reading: 52,lb
